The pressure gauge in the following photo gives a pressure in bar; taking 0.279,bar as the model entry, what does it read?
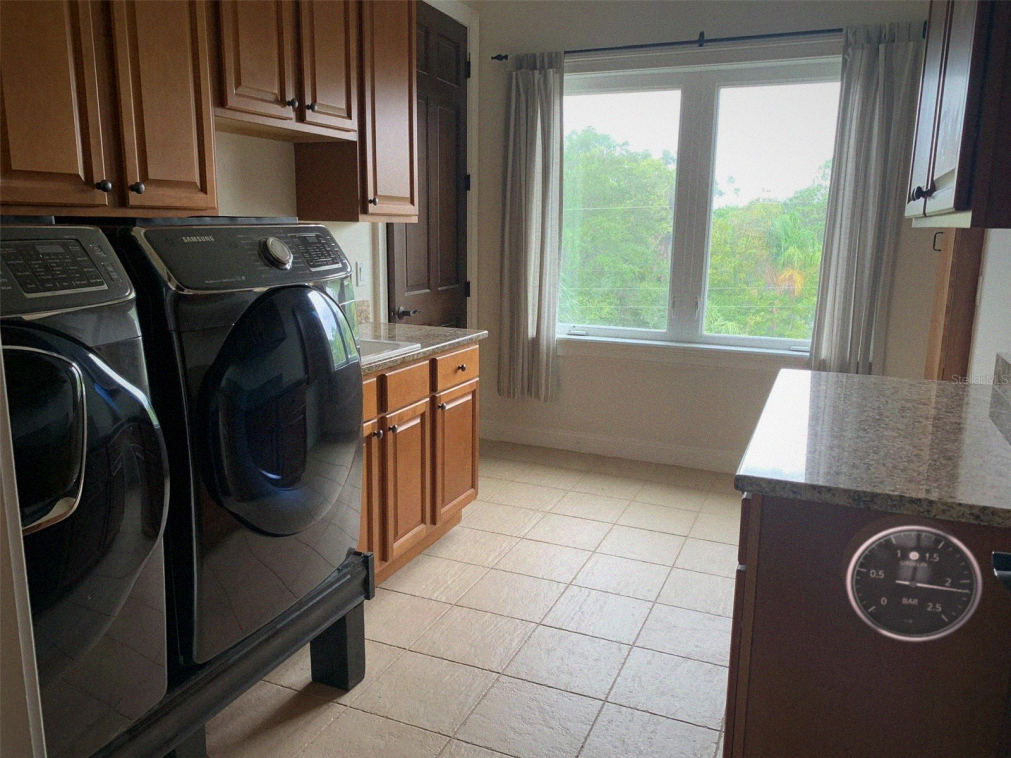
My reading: 2.1,bar
